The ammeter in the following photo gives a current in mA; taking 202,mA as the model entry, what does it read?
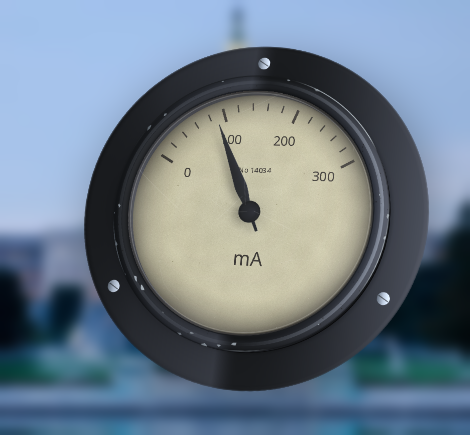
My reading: 90,mA
